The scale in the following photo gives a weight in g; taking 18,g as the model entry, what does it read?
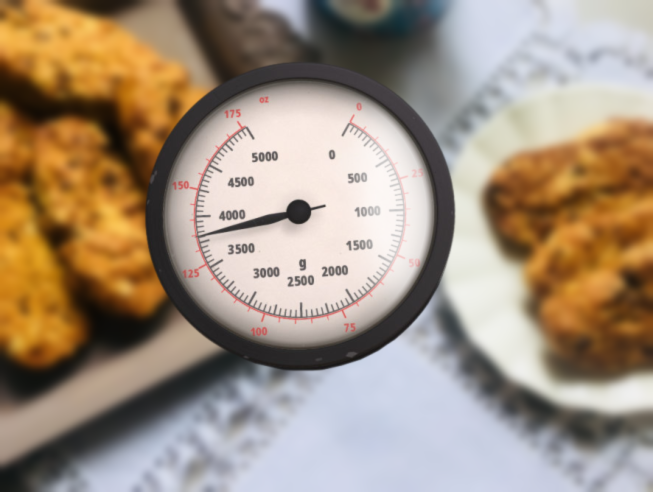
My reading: 3800,g
